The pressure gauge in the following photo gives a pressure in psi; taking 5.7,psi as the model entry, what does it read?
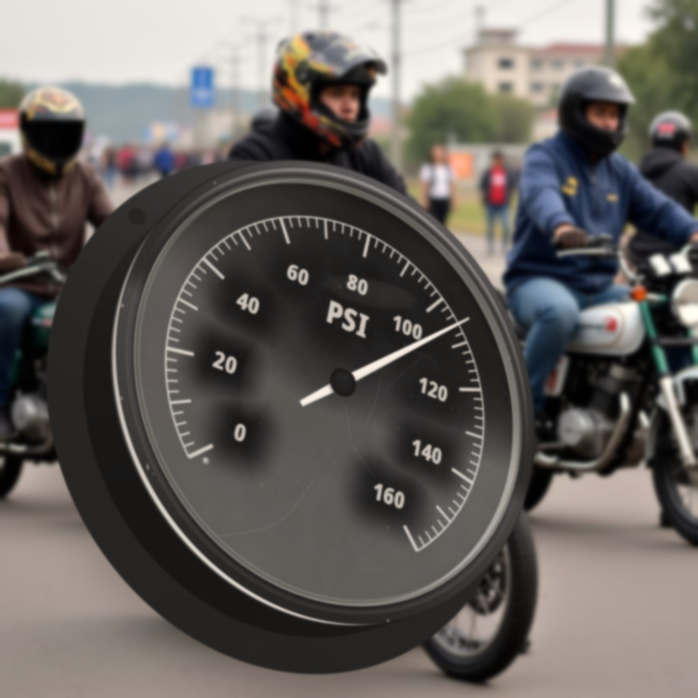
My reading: 106,psi
